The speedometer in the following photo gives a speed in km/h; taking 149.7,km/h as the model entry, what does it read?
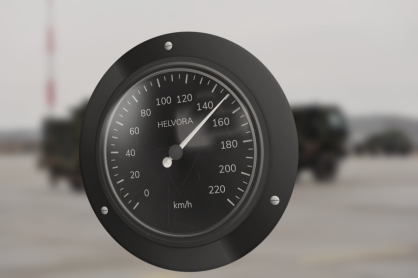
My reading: 150,km/h
